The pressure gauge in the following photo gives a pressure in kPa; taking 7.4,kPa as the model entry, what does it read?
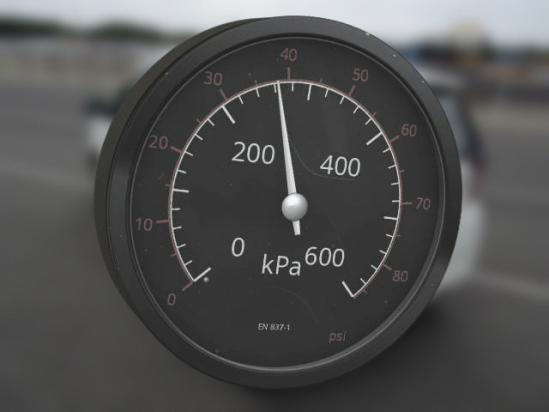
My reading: 260,kPa
